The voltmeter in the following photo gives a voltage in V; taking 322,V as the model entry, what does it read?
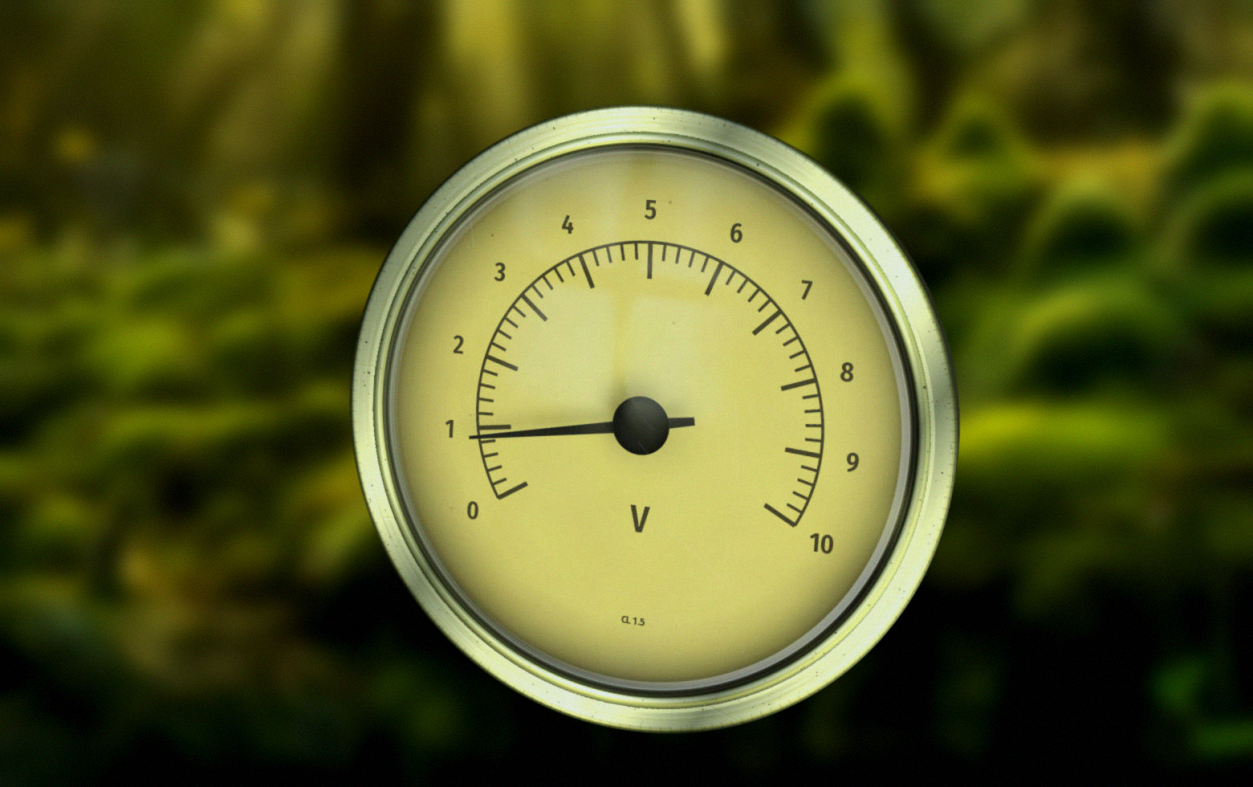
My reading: 0.9,V
